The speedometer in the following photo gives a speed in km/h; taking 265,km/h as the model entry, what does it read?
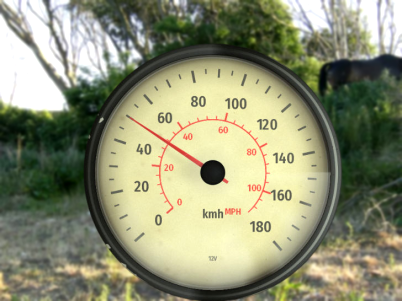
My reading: 50,km/h
